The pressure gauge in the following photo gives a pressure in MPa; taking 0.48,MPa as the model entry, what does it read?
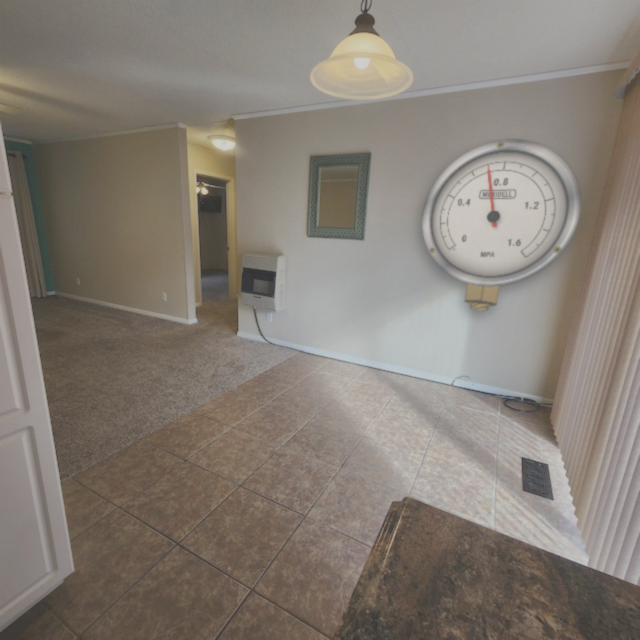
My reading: 0.7,MPa
